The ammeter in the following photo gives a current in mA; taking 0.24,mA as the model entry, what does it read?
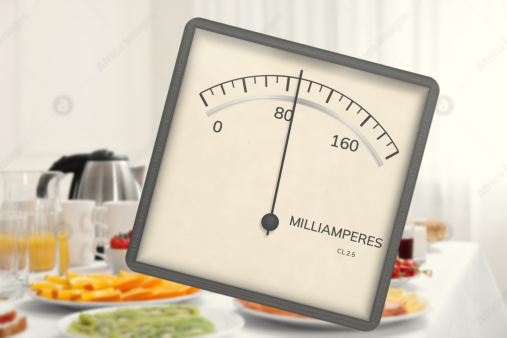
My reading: 90,mA
